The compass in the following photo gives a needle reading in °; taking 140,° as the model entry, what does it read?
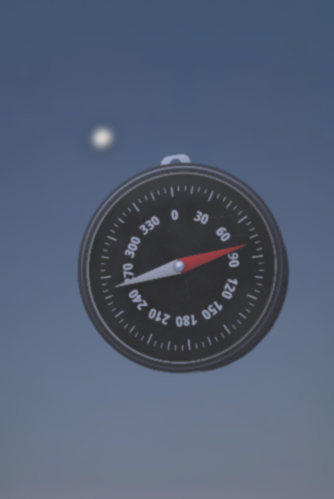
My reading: 80,°
